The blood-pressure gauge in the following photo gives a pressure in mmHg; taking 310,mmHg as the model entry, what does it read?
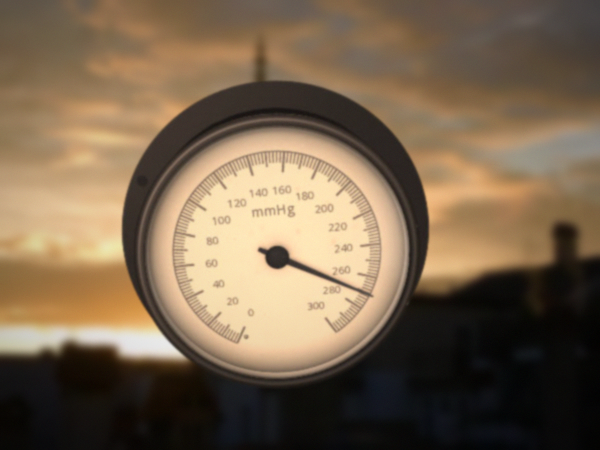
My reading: 270,mmHg
